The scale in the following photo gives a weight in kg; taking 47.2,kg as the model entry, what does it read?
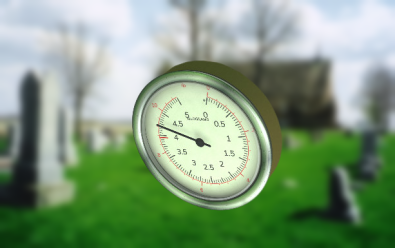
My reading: 4.25,kg
